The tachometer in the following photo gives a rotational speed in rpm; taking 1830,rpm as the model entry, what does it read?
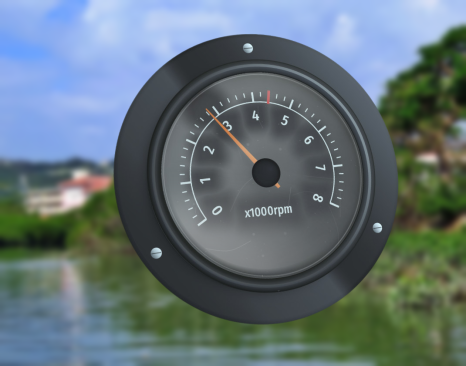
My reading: 2800,rpm
